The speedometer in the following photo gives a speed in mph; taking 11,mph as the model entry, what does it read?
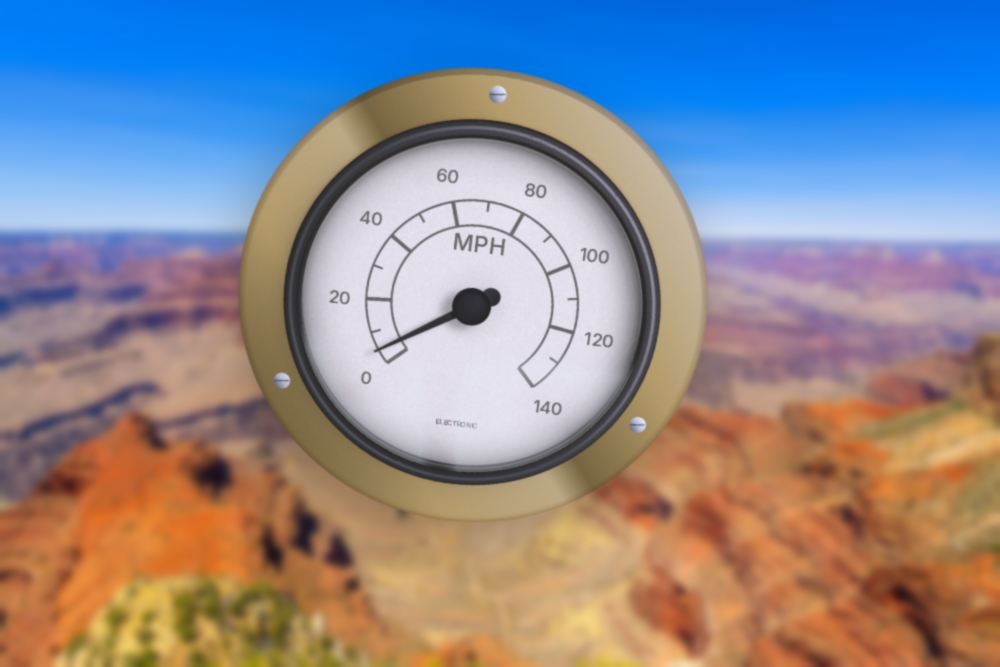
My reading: 5,mph
